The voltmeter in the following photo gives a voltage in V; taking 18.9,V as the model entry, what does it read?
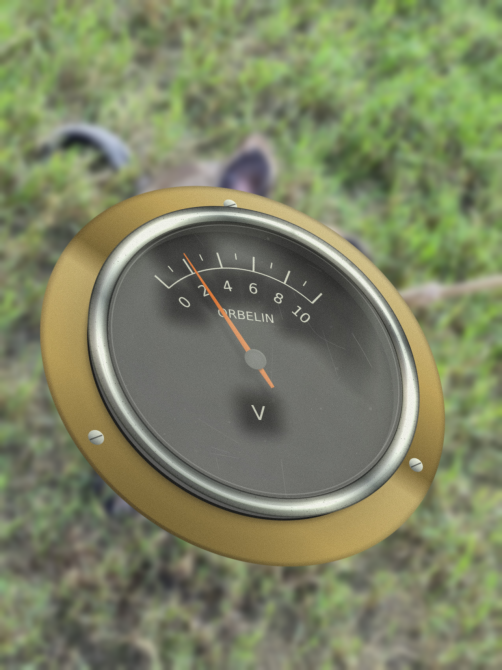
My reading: 2,V
